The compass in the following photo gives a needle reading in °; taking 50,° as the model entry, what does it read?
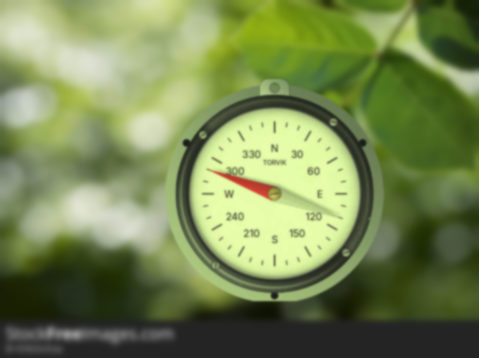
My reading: 290,°
